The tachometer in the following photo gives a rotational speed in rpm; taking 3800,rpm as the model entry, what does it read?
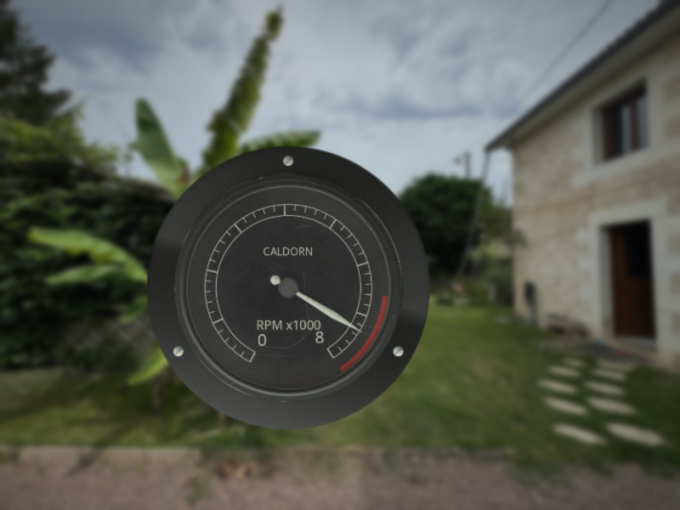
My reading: 7300,rpm
